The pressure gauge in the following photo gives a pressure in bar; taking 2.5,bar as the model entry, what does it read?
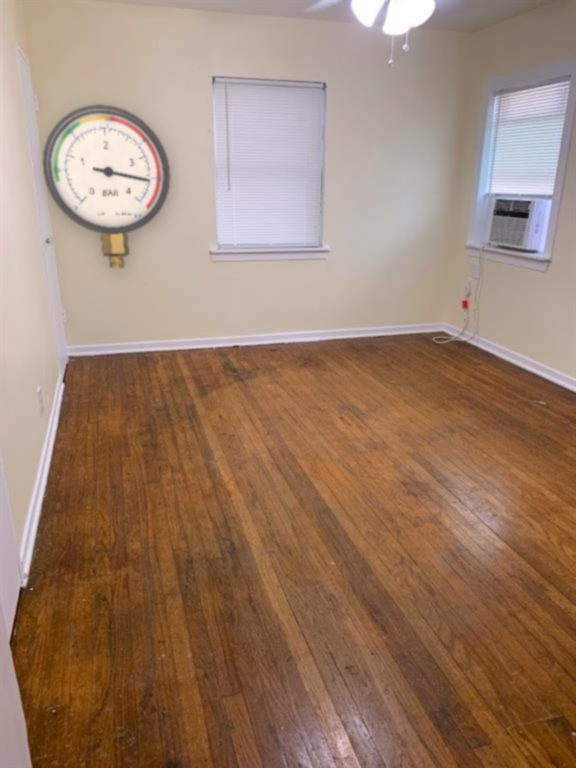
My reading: 3.5,bar
